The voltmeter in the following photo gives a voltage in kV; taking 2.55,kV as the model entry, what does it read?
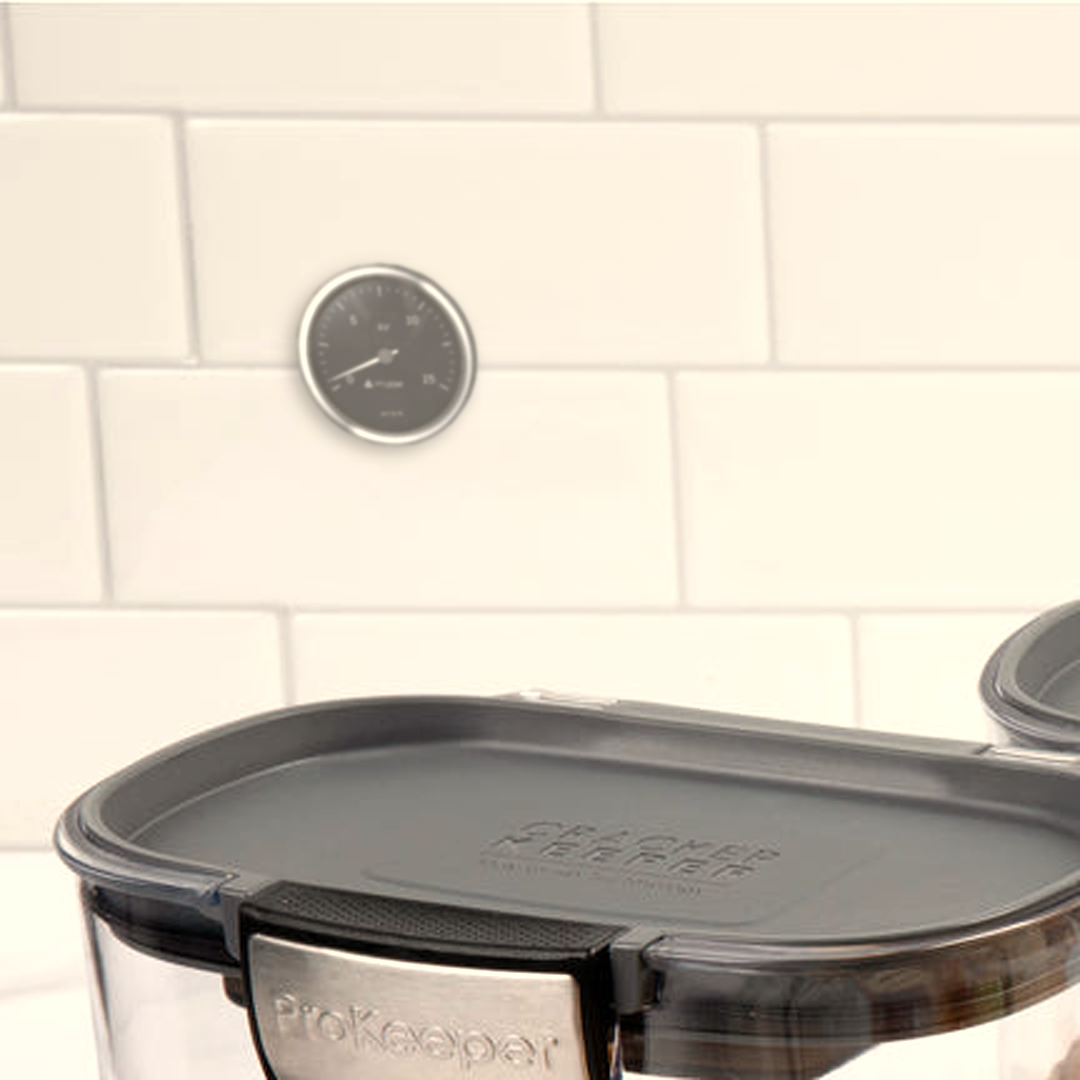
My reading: 0.5,kV
